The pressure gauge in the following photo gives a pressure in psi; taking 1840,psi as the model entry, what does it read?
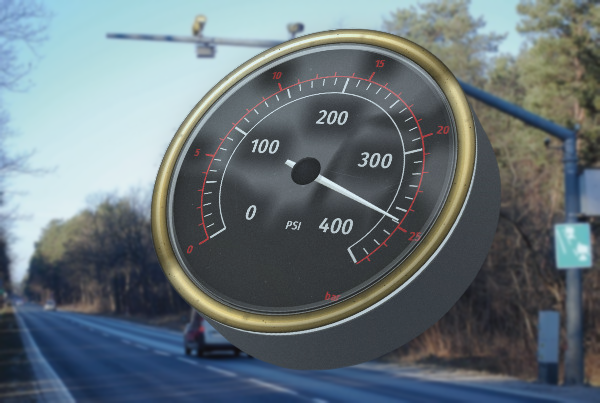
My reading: 360,psi
